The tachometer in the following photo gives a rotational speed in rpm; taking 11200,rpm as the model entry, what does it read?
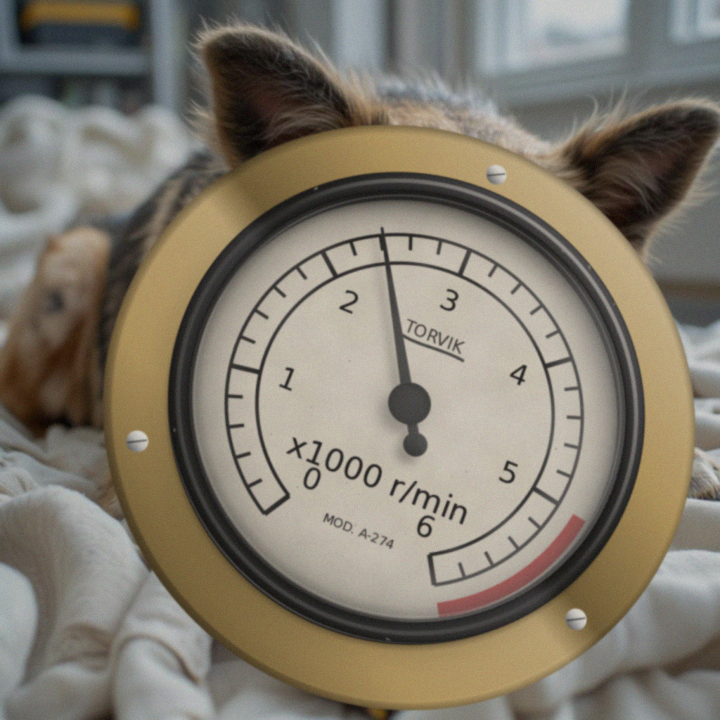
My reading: 2400,rpm
